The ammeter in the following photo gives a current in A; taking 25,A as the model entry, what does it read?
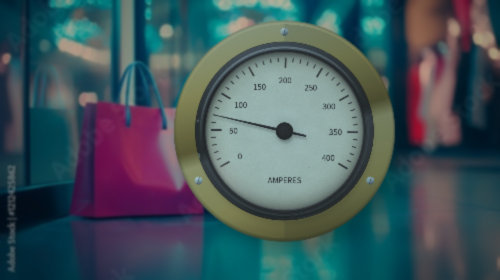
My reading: 70,A
